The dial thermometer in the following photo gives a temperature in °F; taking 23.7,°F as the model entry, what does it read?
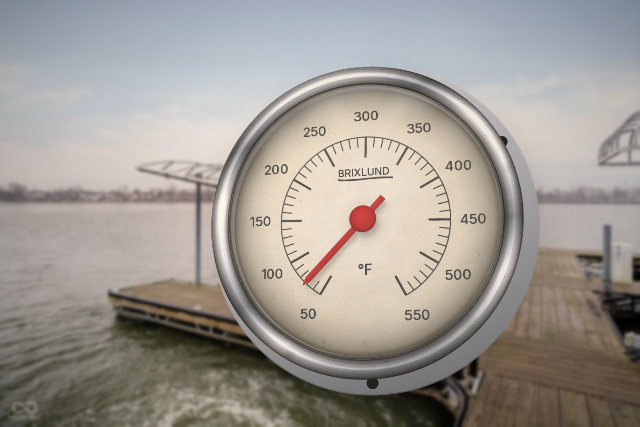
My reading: 70,°F
